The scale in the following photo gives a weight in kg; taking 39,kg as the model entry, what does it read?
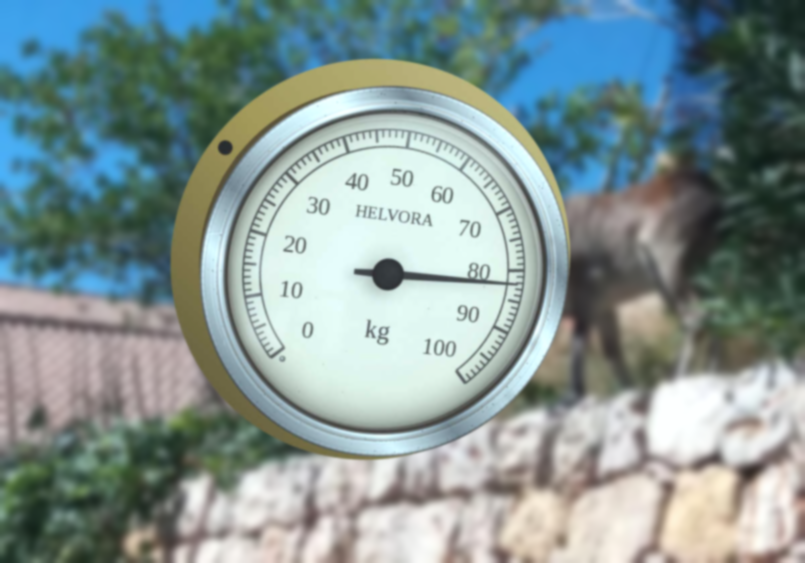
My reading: 82,kg
